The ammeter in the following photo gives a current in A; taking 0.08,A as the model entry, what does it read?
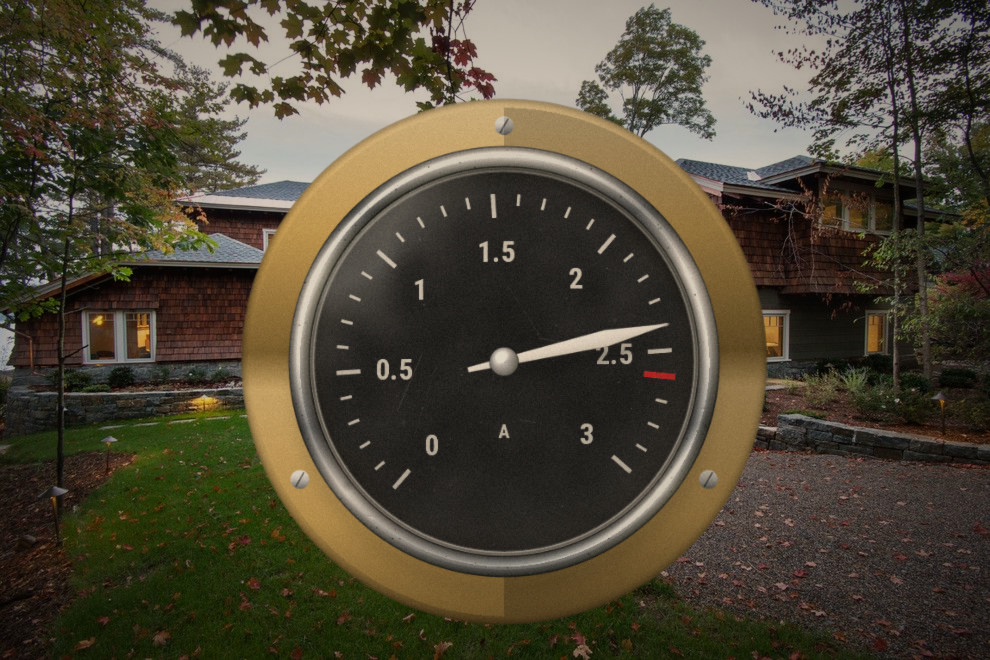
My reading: 2.4,A
